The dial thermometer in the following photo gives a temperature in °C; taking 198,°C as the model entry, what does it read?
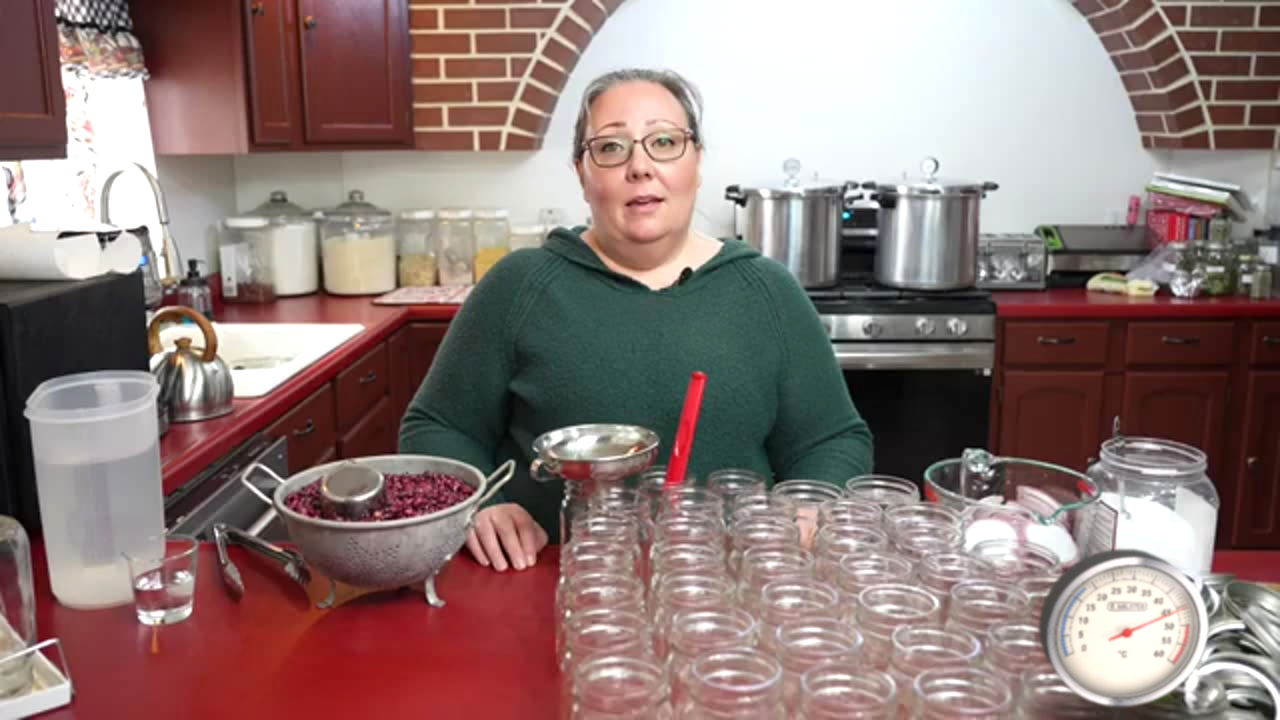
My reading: 45,°C
